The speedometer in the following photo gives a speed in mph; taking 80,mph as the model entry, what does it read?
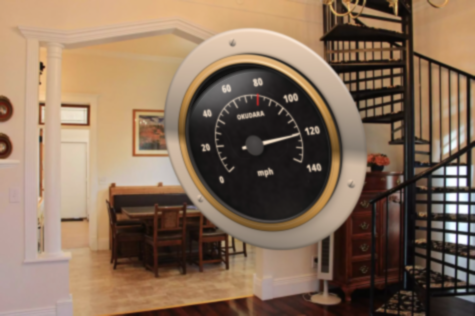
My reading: 120,mph
